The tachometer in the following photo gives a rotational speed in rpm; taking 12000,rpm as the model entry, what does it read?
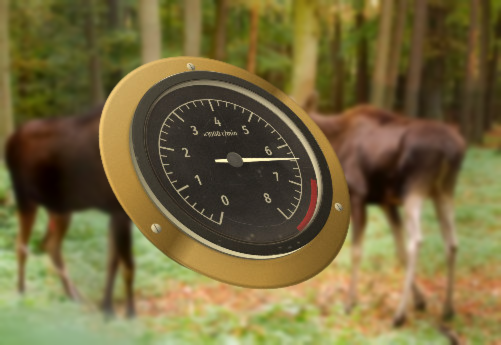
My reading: 6400,rpm
